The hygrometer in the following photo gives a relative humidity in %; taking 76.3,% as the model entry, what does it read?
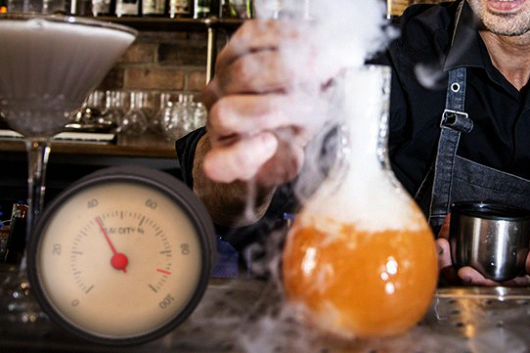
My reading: 40,%
